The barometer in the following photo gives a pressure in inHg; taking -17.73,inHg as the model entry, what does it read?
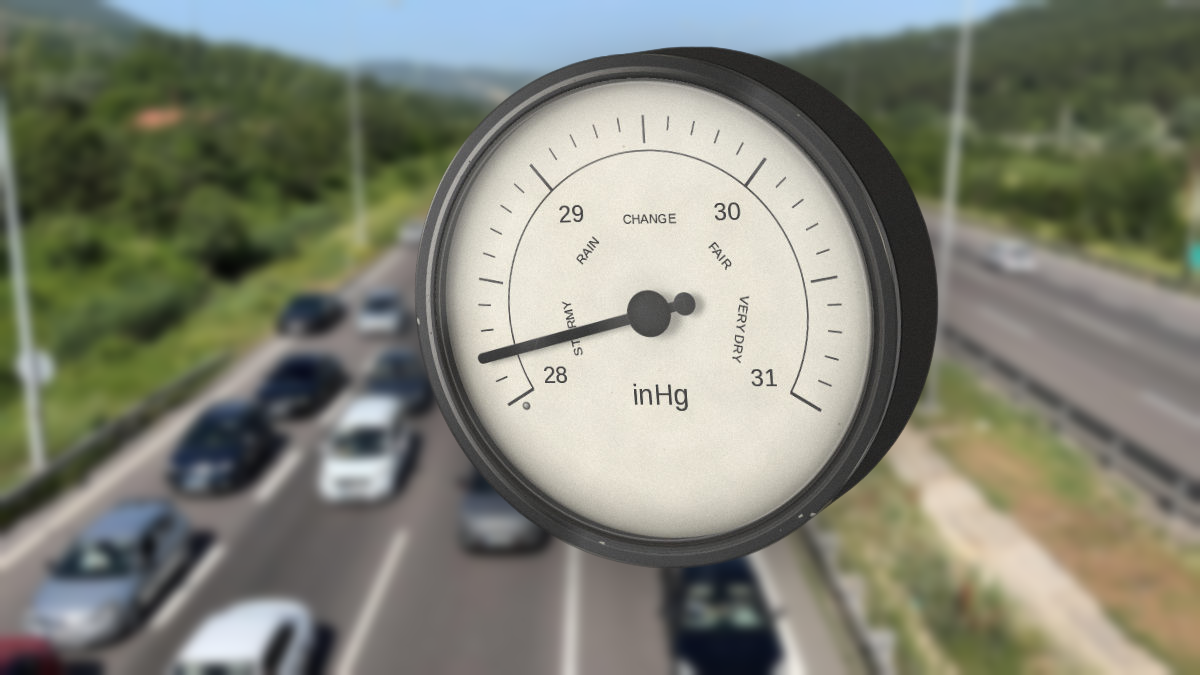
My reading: 28.2,inHg
